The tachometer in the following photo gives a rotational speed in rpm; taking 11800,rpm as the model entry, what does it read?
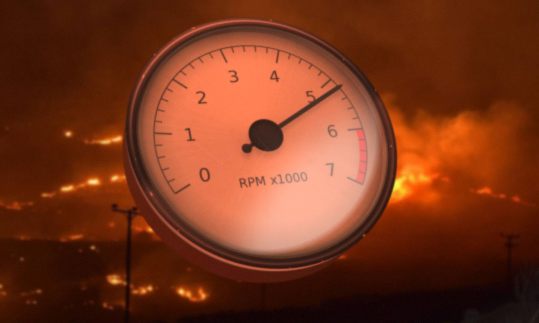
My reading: 5200,rpm
